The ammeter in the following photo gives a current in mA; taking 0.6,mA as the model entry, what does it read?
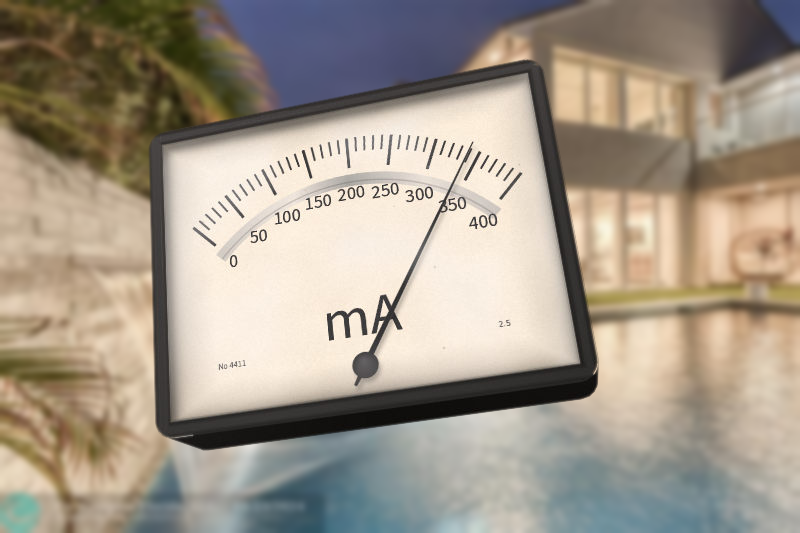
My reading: 340,mA
